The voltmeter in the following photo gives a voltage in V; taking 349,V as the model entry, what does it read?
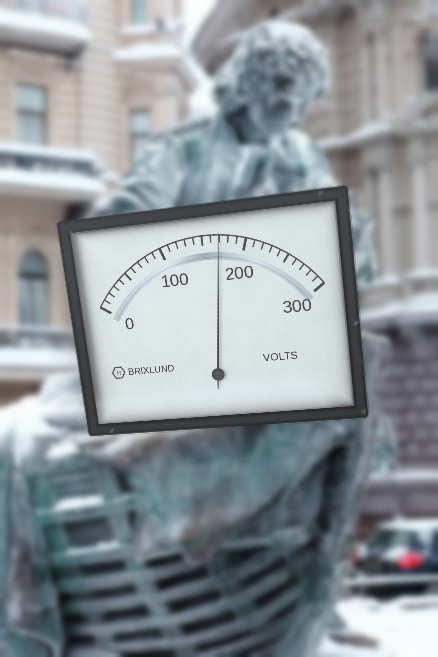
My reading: 170,V
